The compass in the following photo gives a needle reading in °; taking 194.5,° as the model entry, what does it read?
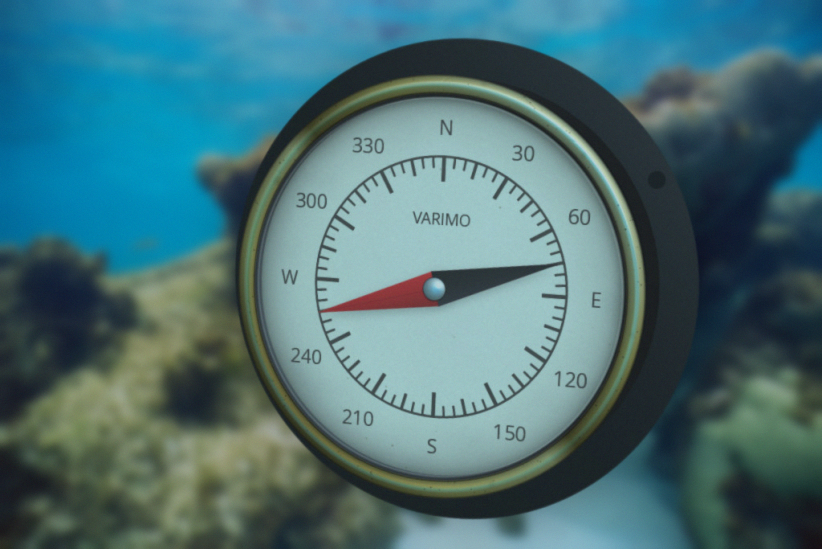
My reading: 255,°
